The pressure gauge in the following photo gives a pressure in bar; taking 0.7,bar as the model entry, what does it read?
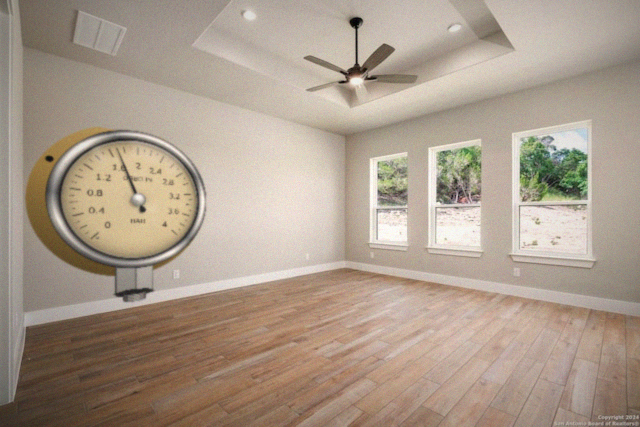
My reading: 1.7,bar
